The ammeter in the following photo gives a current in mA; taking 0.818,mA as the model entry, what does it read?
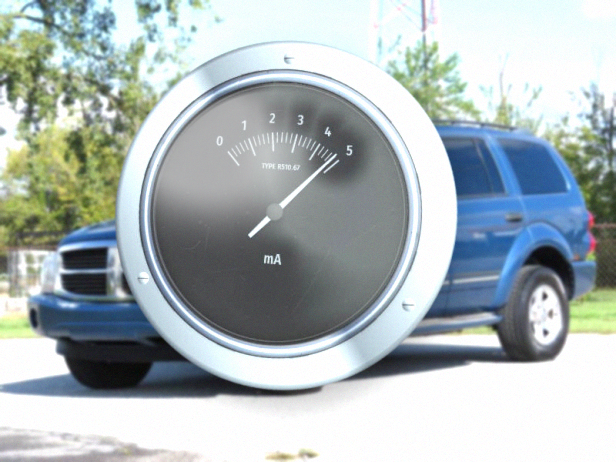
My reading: 4.8,mA
